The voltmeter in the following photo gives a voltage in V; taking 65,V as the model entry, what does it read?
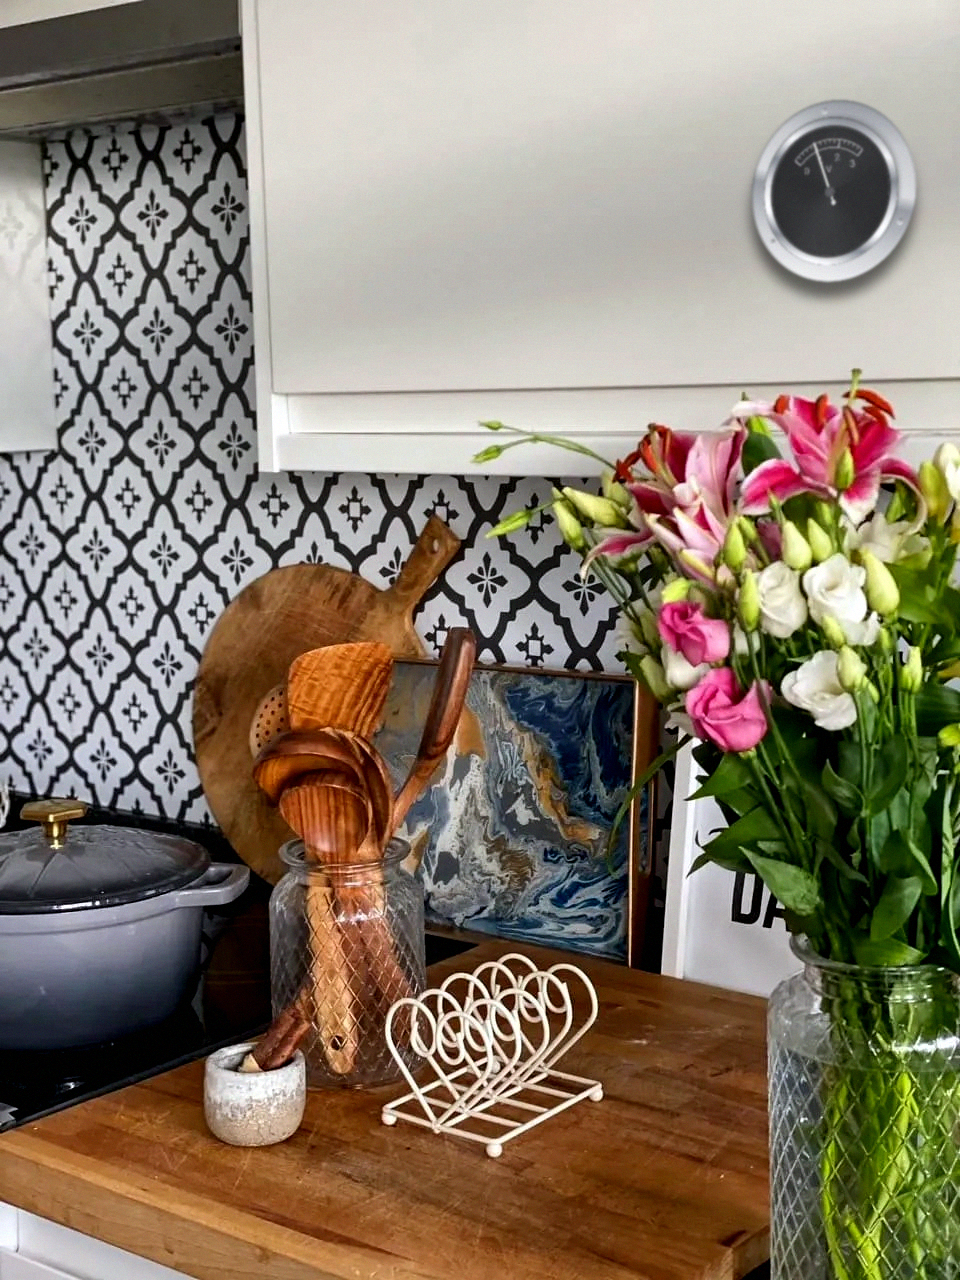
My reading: 1,V
